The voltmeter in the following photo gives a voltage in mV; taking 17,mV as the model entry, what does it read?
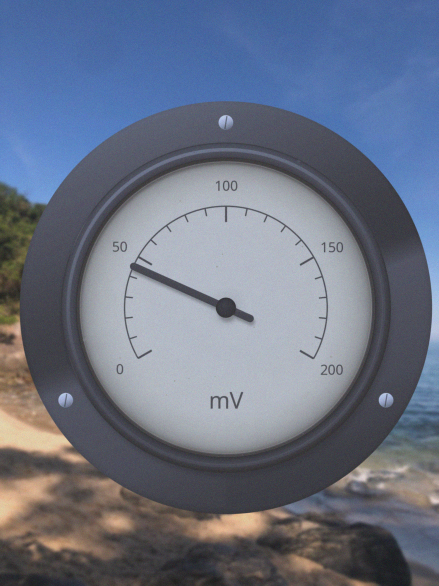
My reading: 45,mV
